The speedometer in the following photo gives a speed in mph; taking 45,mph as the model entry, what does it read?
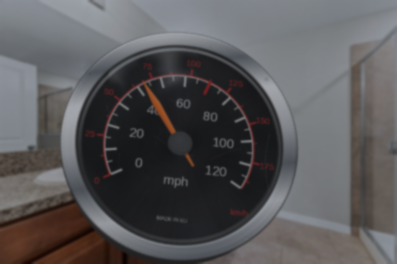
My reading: 42.5,mph
